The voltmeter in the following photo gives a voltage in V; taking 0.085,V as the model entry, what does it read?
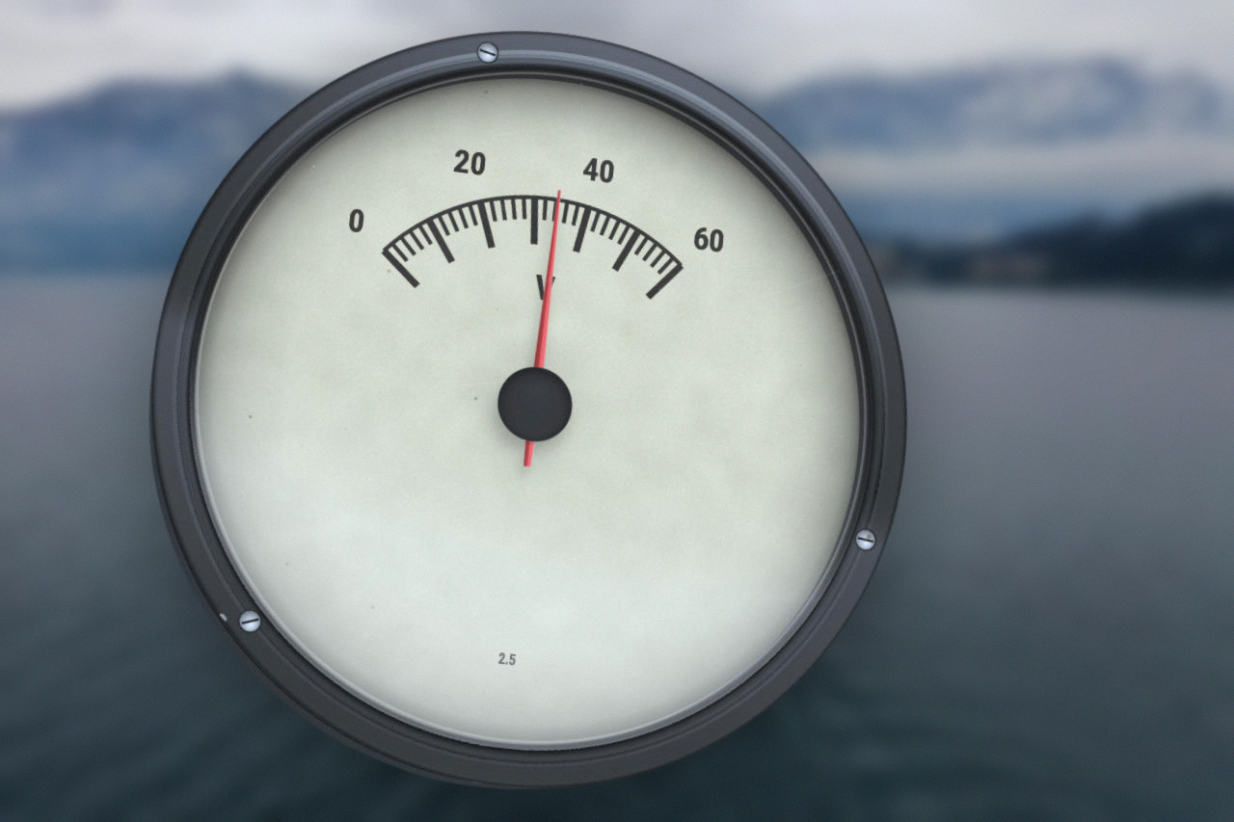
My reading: 34,V
